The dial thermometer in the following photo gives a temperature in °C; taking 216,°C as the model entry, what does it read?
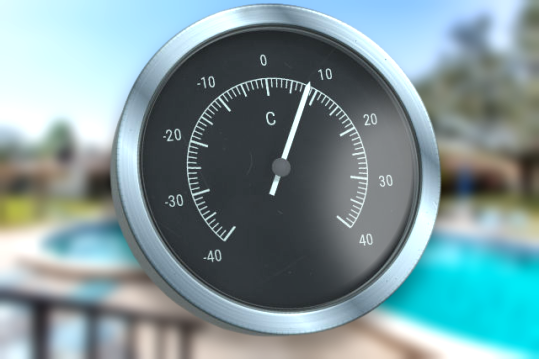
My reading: 8,°C
